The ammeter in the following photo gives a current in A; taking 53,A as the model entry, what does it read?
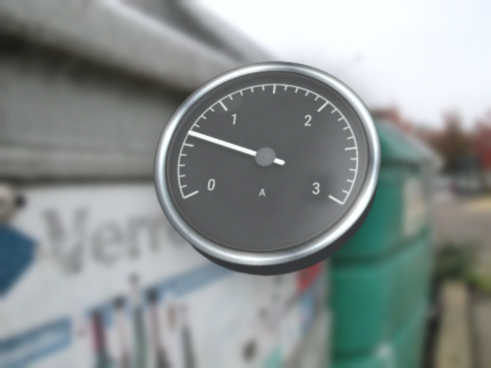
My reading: 0.6,A
